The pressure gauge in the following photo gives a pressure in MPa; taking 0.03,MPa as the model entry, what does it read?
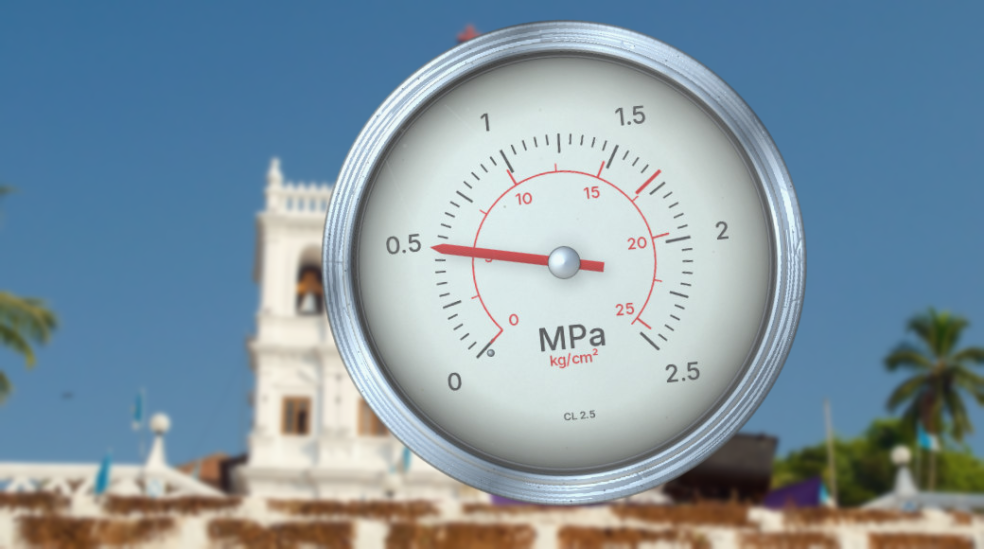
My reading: 0.5,MPa
